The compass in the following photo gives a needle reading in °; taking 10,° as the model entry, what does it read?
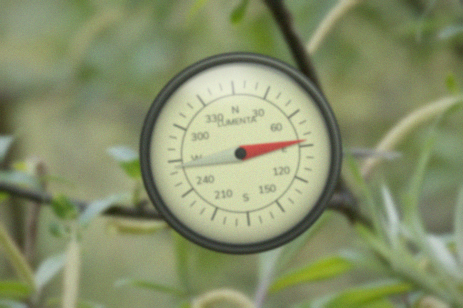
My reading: 85,°
